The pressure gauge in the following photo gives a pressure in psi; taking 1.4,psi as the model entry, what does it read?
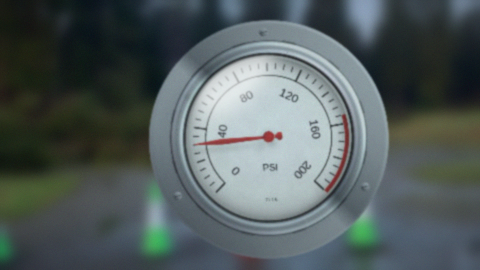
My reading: 30,psi
